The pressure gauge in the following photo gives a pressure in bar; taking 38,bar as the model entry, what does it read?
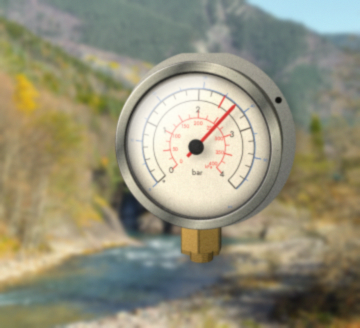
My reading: 2.6,bar
